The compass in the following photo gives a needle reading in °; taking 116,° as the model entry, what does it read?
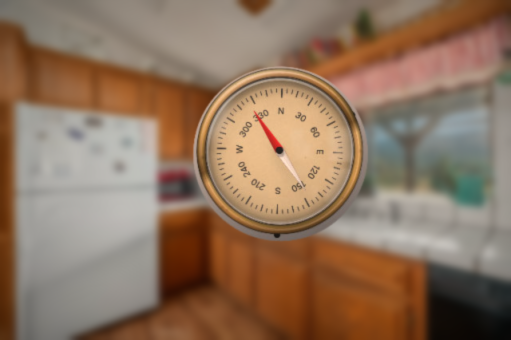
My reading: 325,°
